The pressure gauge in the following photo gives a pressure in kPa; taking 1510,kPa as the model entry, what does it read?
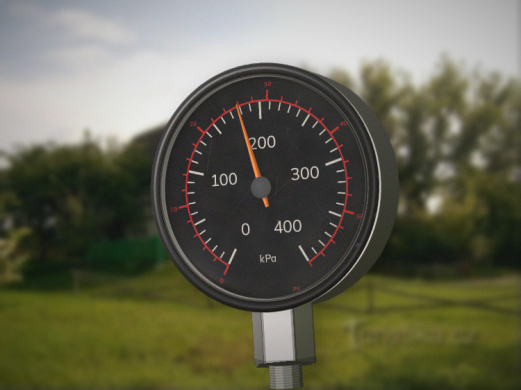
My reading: 180,kPa
